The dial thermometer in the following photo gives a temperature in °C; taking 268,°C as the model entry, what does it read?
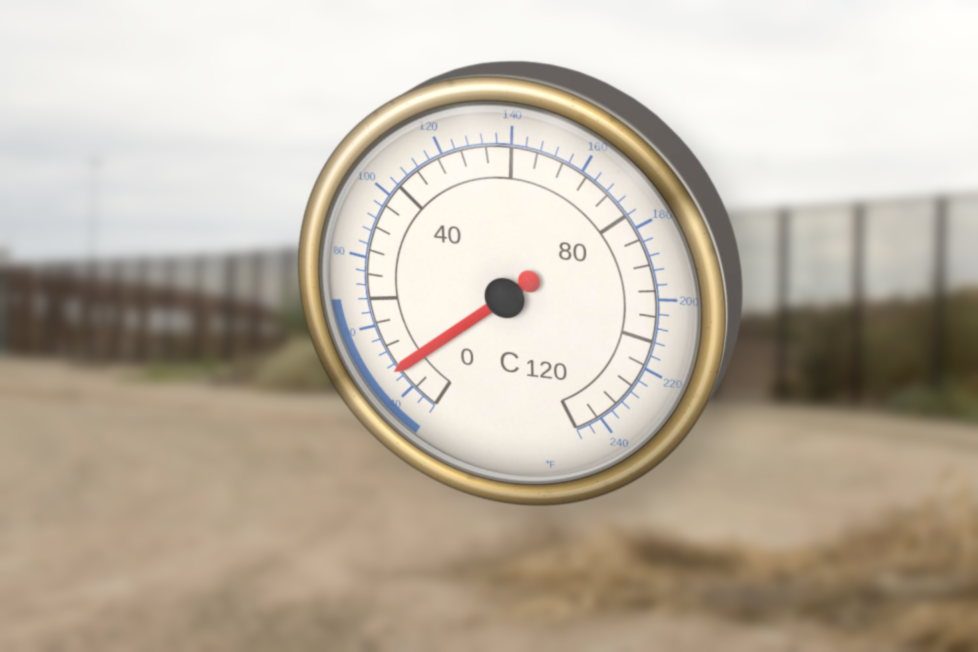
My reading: 8,°C
